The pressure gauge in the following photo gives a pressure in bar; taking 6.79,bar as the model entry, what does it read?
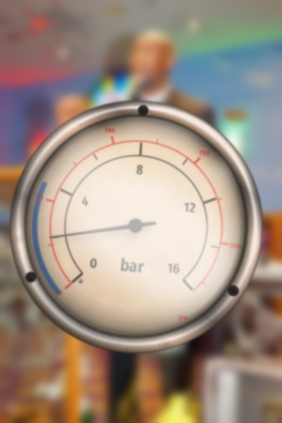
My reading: 2,bar
